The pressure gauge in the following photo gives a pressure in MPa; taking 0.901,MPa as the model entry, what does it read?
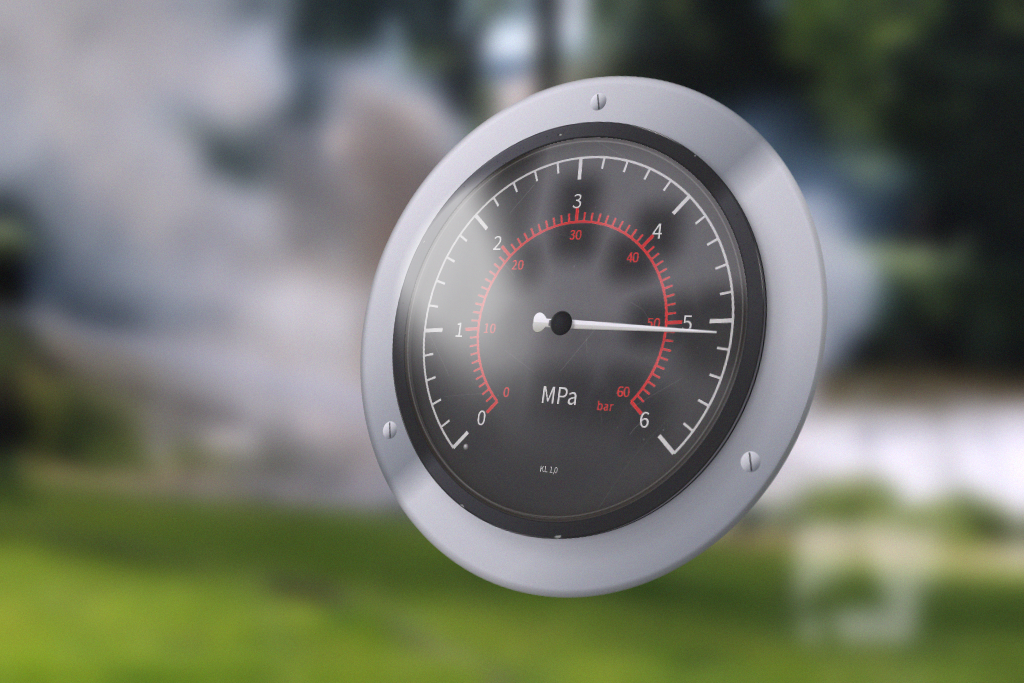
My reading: 5.1,MPa
